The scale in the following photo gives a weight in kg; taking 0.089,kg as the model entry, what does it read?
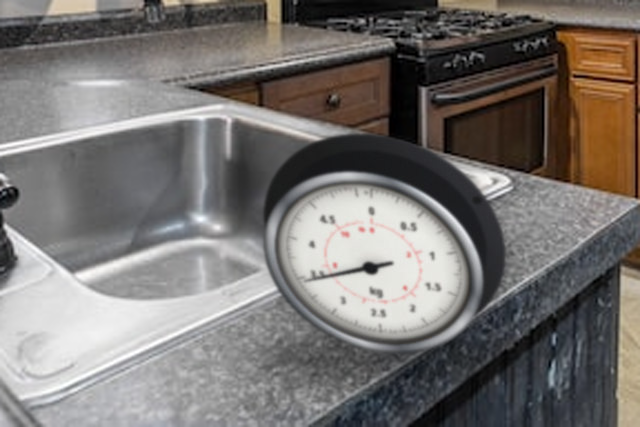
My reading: 3.5,kg
